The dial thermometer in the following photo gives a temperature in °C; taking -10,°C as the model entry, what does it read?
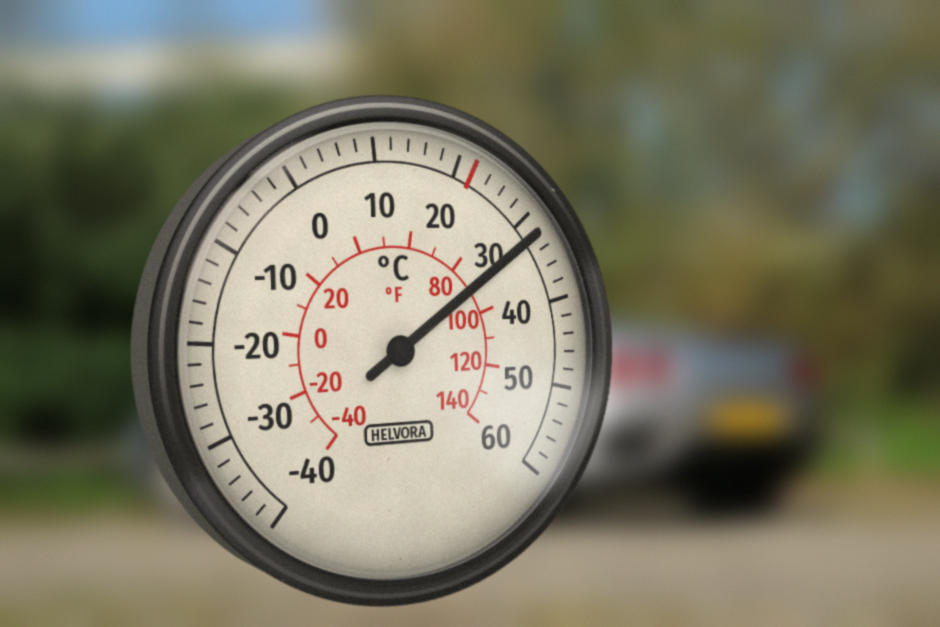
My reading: 32,°C
